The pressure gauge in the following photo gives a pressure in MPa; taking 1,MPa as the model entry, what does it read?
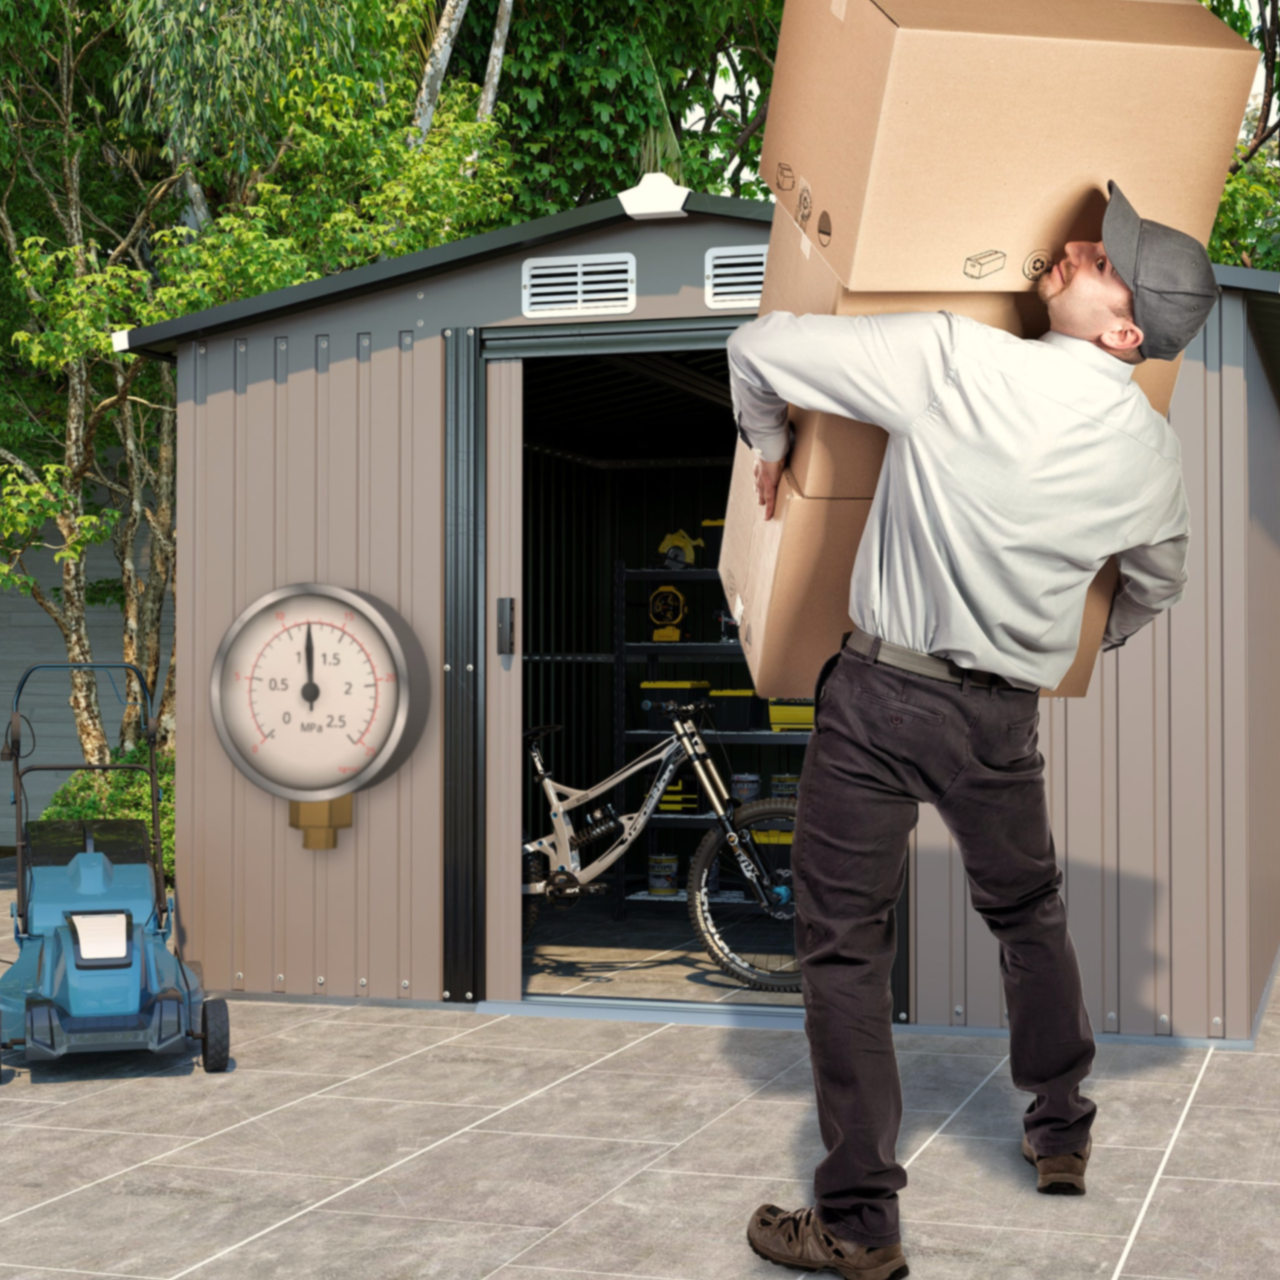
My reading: 1.2,MPa
